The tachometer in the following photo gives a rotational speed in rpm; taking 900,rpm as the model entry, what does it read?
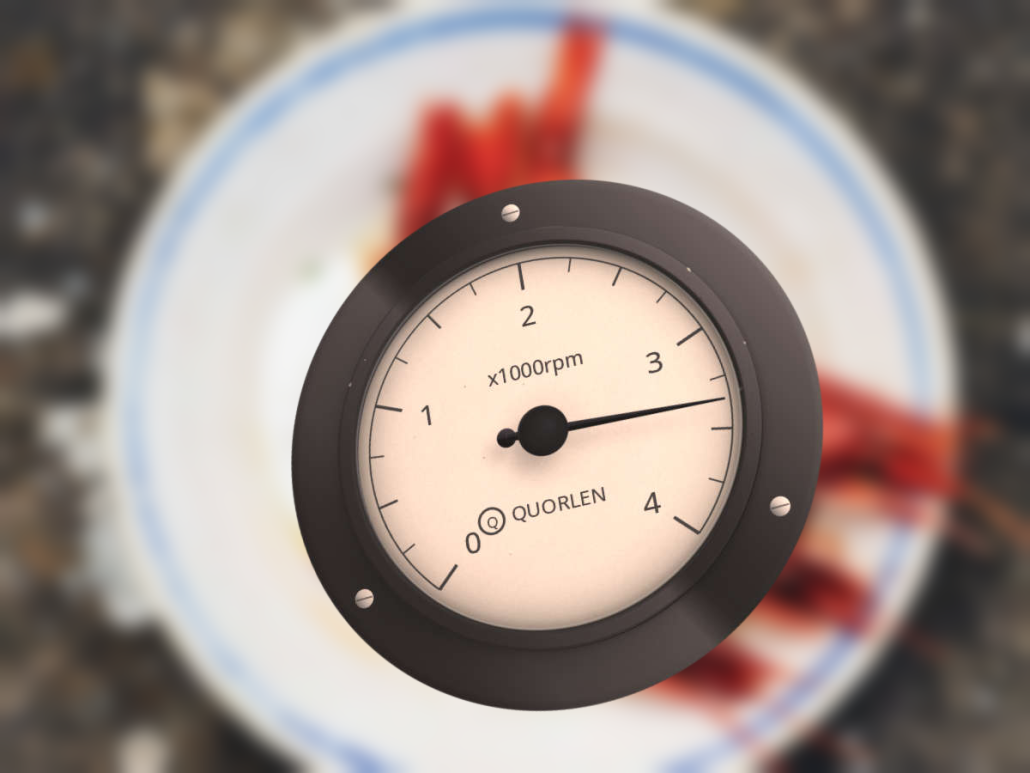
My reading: 3375,rpm
